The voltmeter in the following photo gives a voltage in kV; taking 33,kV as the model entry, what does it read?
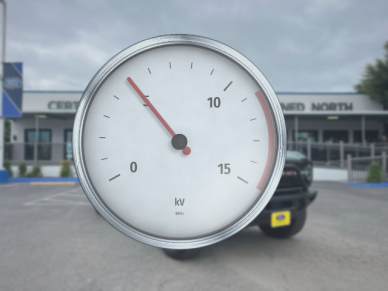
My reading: 5,kV
